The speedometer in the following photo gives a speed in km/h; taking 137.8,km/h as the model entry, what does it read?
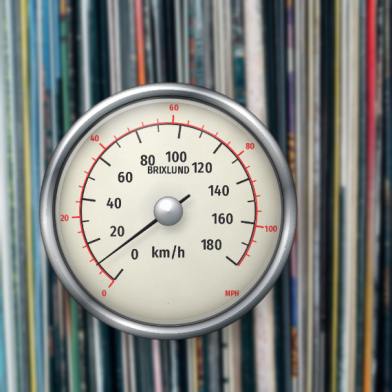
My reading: 10,km/h
